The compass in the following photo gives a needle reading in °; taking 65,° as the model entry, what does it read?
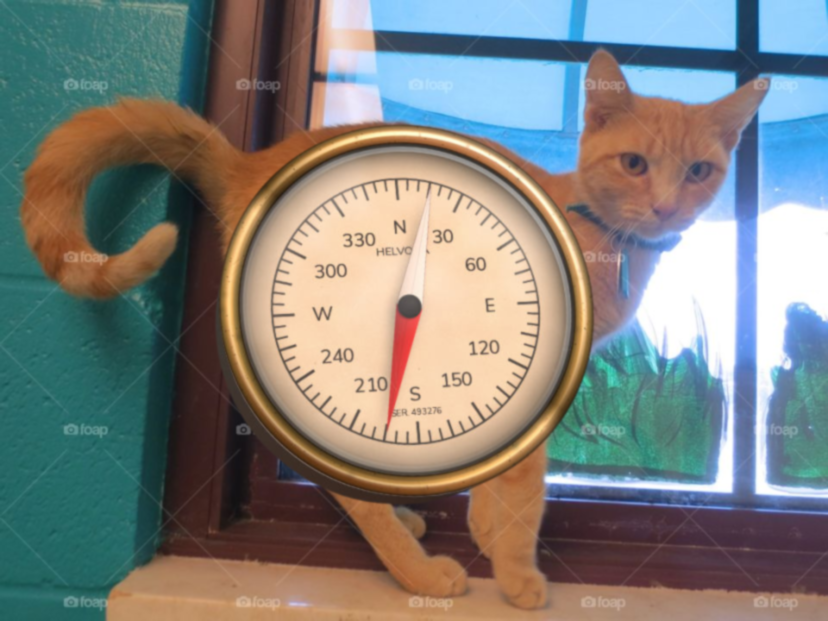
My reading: 195,°
